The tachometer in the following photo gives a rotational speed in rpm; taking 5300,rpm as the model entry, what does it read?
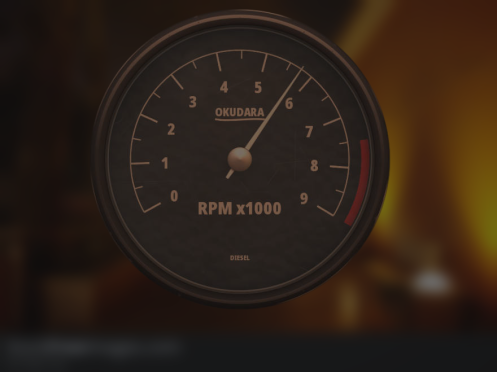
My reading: 5750,rpm
